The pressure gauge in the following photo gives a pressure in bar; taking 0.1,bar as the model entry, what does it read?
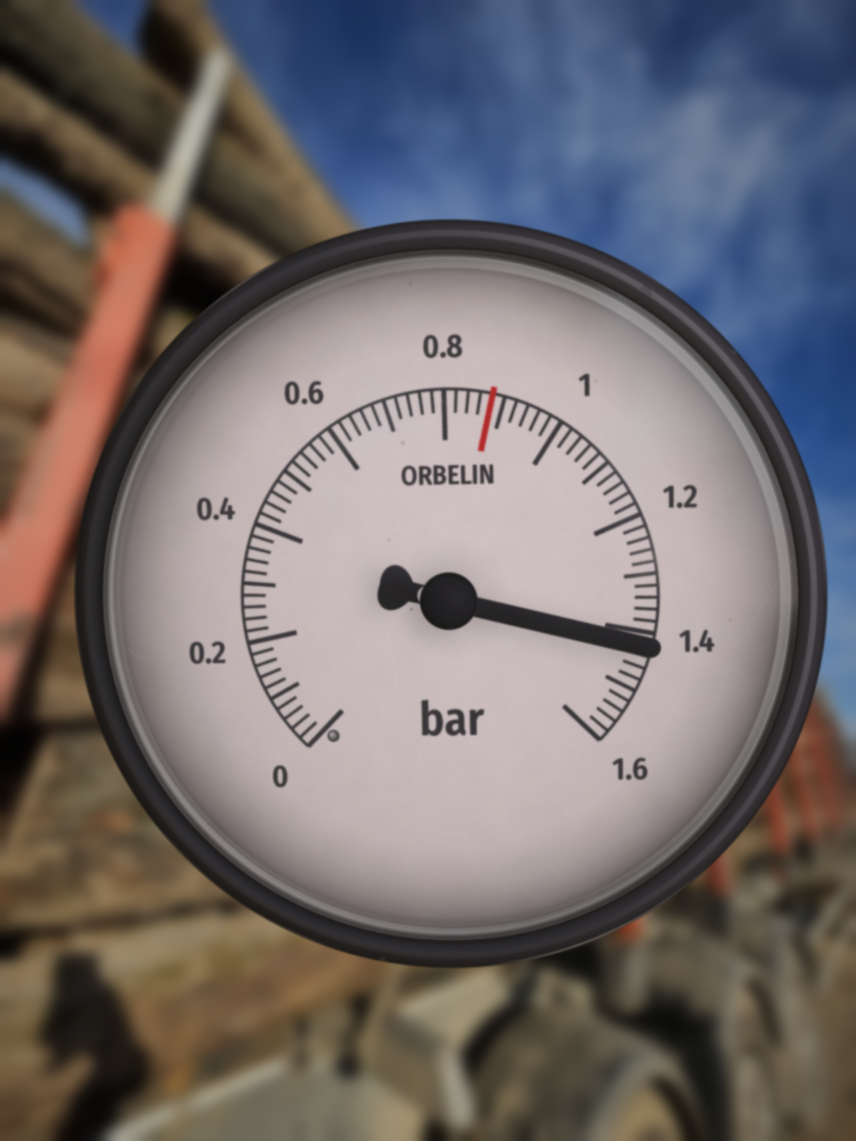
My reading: 1.42,bar
